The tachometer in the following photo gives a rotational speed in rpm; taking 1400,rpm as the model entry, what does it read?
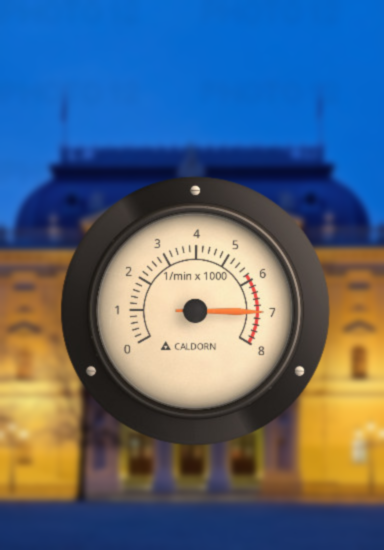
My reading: 7000,rpm
